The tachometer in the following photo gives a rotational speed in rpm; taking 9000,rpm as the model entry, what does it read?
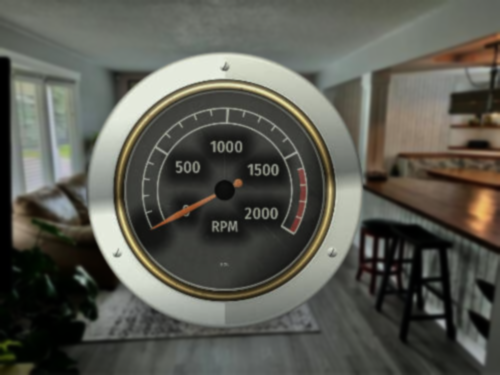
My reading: 0,rpm
